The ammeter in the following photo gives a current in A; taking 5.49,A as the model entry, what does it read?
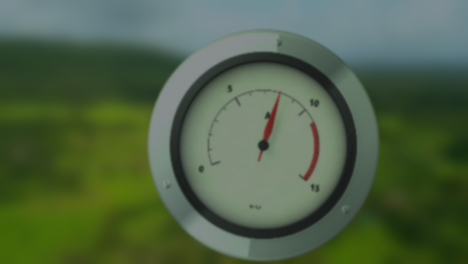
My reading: 8,A
